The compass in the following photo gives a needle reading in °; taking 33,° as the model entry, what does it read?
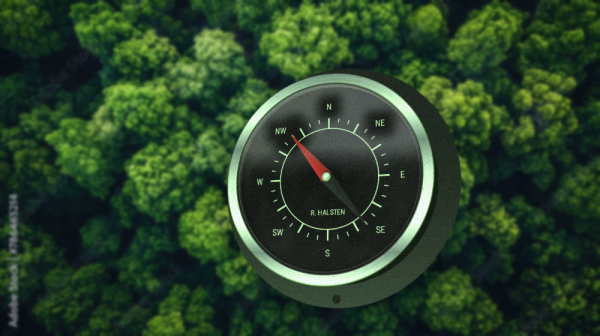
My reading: 320,°
